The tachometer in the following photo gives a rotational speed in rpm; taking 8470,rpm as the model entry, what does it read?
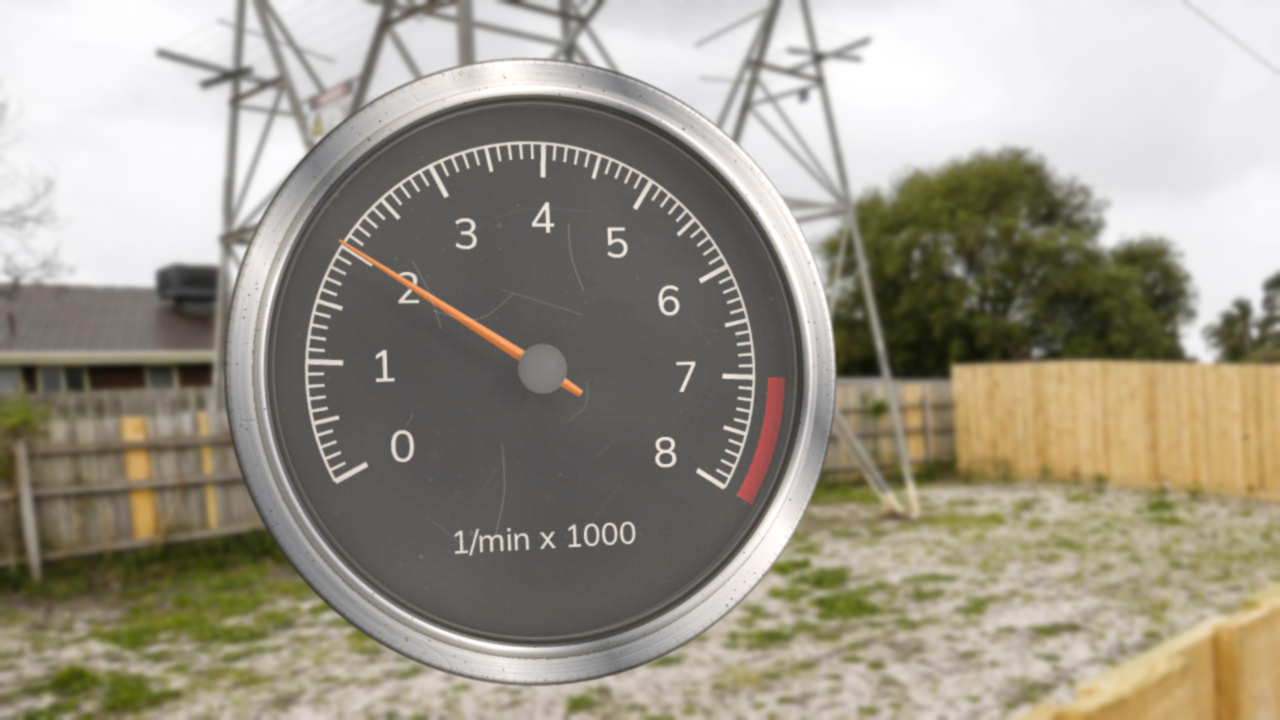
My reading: 2000,rpm
